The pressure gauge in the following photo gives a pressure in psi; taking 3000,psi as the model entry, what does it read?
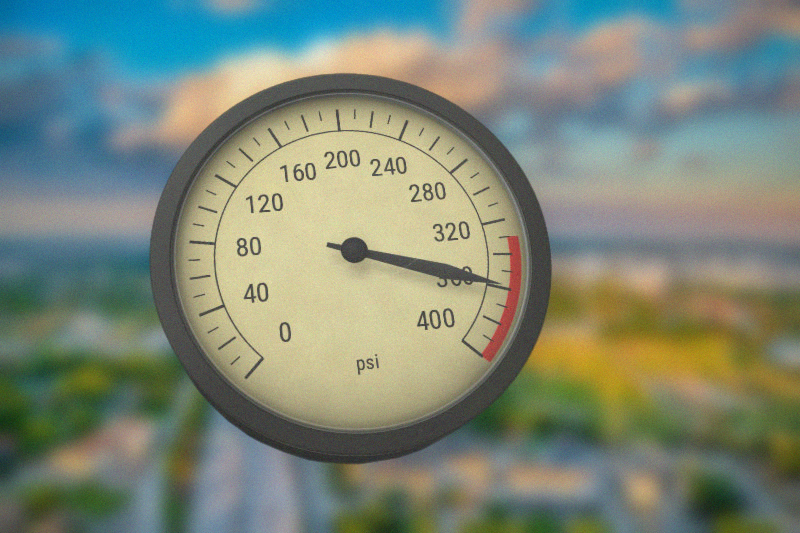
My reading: 360,psi
